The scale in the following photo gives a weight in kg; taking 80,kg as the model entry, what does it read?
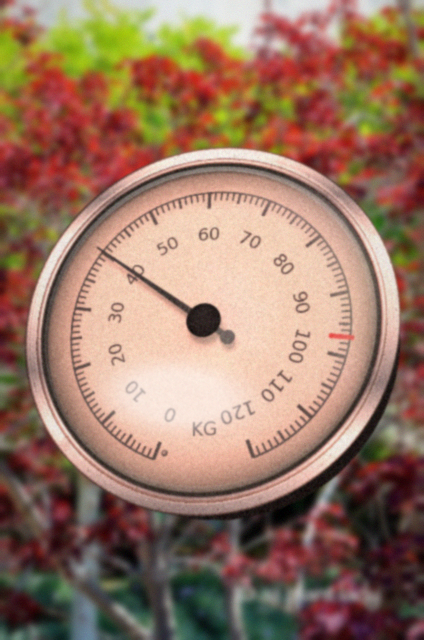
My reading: 40,kg
